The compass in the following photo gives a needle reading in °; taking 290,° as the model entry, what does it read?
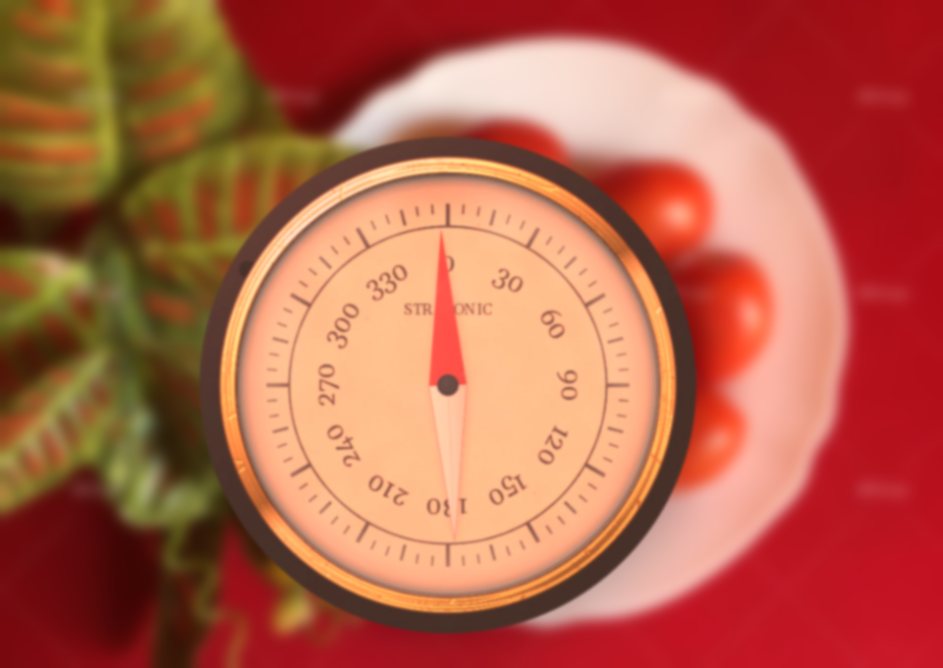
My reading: 357.5,°
